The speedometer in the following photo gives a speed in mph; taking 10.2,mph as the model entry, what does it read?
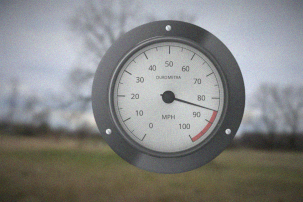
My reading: 85,mph
